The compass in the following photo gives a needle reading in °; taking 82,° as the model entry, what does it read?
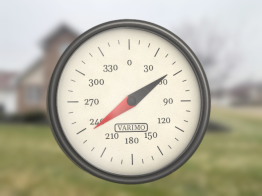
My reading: 235,°
